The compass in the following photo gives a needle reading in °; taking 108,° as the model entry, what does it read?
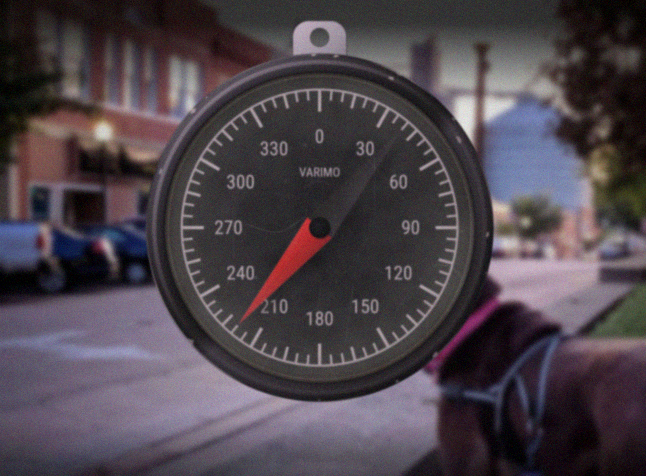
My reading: 220,°
